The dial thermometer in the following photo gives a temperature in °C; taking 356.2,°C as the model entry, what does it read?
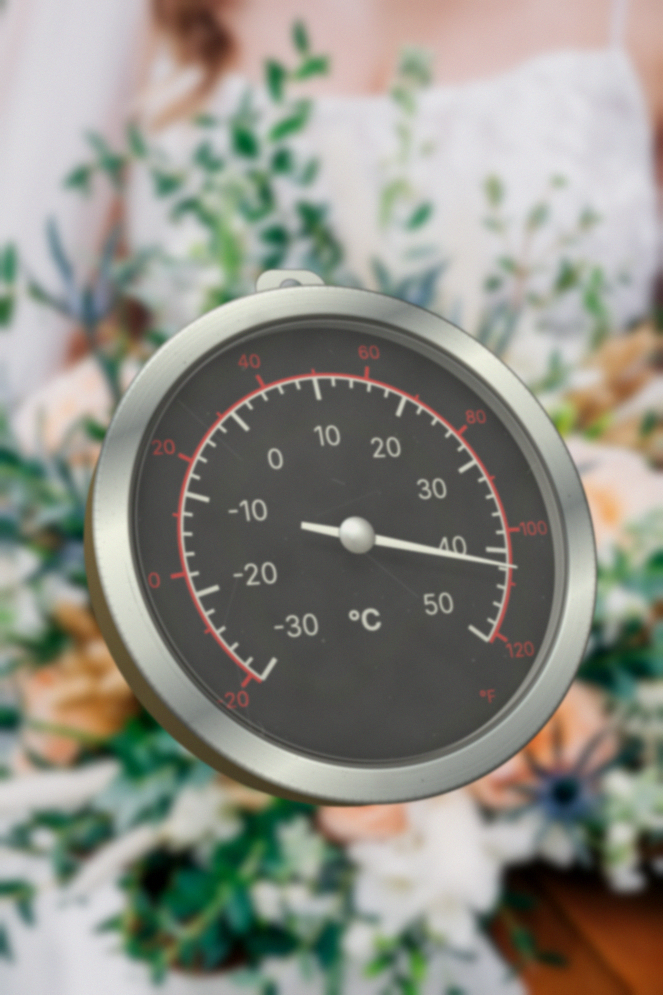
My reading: 42,°C
